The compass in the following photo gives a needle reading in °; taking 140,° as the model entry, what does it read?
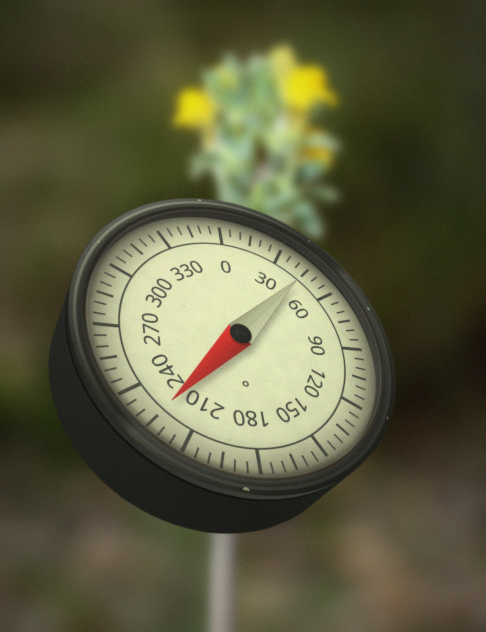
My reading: 225,°
